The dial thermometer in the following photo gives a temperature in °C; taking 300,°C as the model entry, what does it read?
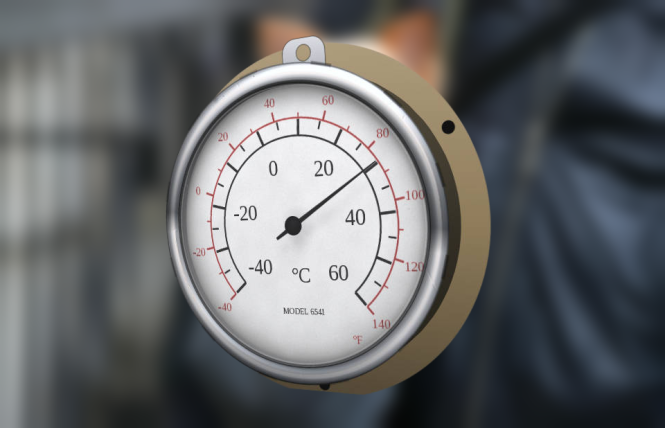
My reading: 30,°C
